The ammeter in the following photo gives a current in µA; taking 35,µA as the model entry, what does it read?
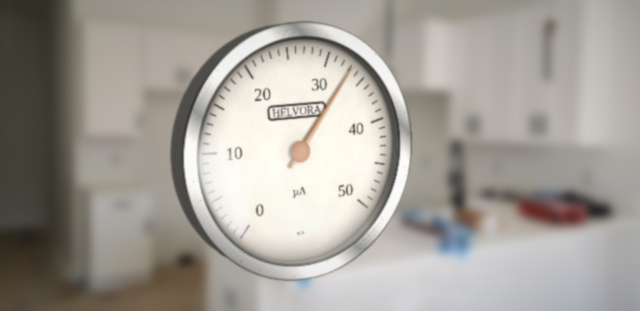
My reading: 33,µA
